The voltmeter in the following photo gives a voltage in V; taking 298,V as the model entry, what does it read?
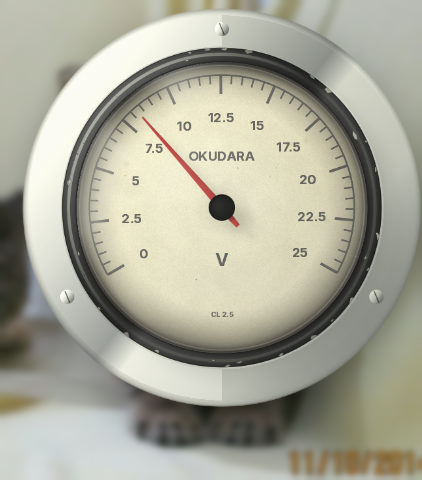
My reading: 8.25,V
